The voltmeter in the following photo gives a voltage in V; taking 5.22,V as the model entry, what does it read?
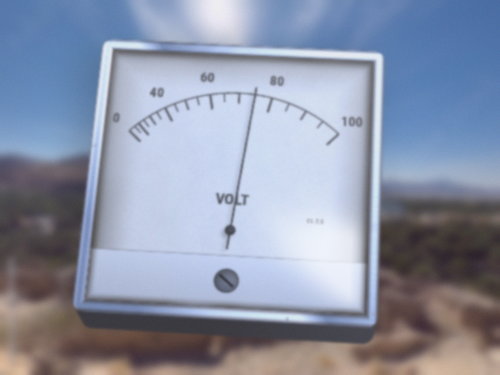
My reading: 75,V
